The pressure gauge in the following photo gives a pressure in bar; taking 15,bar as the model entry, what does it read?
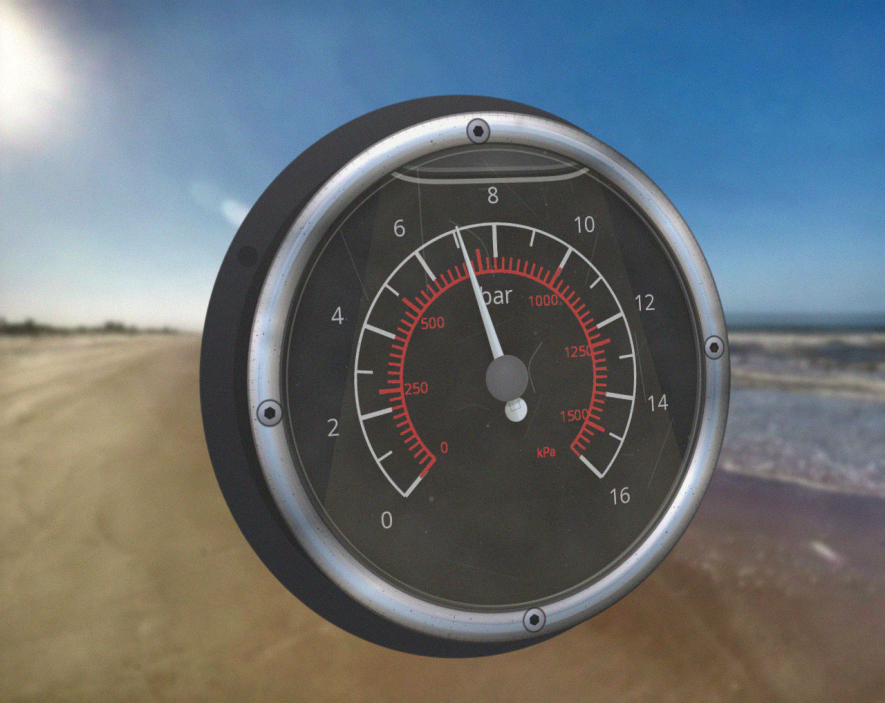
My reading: 7,bar
